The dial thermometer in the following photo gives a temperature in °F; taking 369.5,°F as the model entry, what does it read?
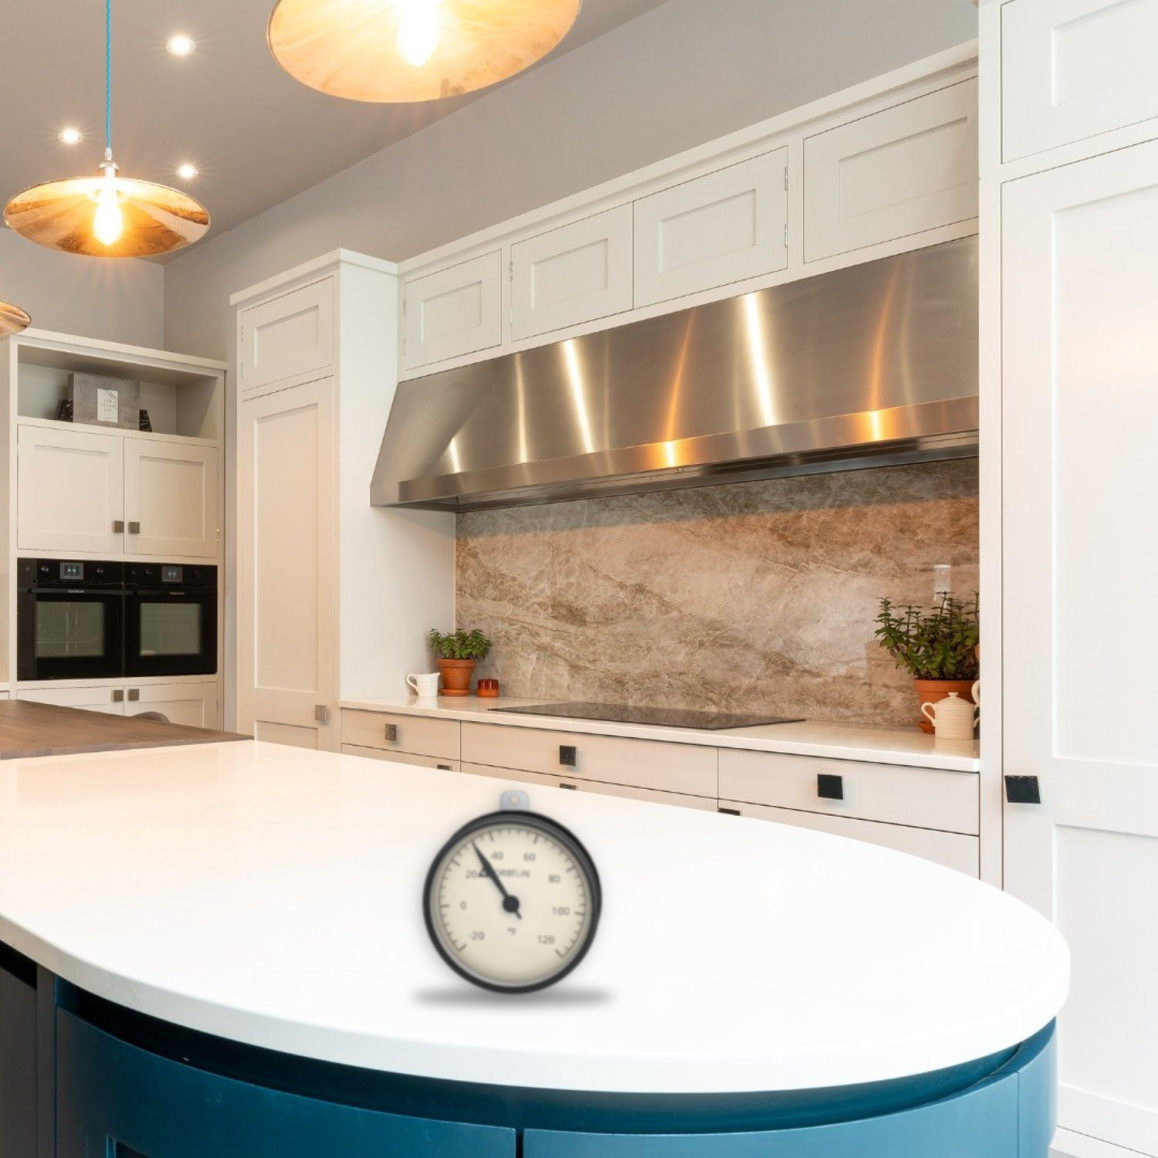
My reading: 32,°F
